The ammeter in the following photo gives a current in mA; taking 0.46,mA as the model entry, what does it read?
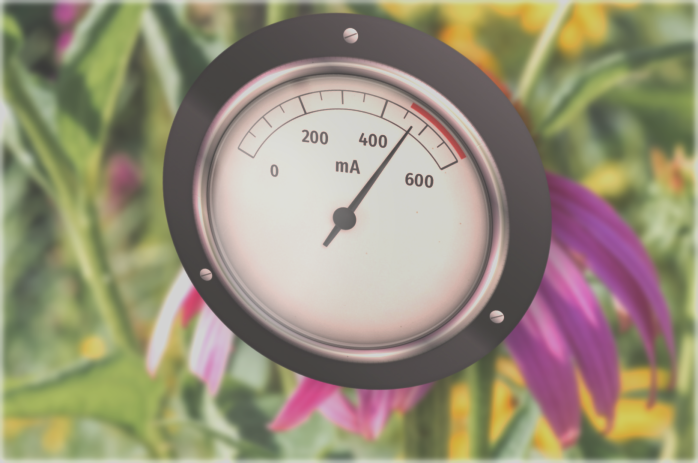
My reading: 475,mA
